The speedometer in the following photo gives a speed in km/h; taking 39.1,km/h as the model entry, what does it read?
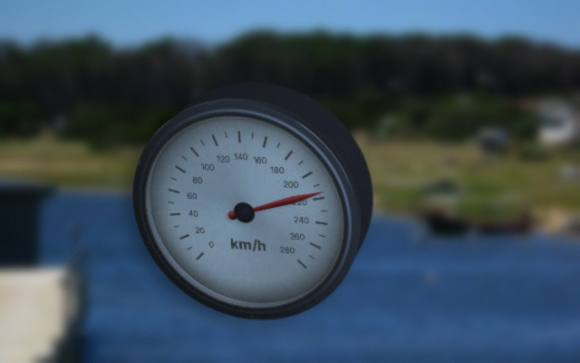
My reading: 215,km/h
